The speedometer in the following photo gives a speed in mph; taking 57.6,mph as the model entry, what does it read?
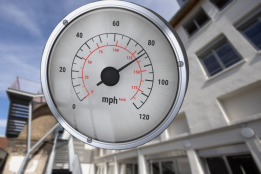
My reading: 82.5,mph
